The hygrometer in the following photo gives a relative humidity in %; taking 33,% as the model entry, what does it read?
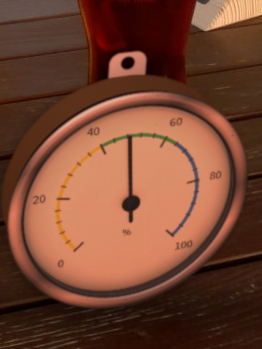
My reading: 48,%
